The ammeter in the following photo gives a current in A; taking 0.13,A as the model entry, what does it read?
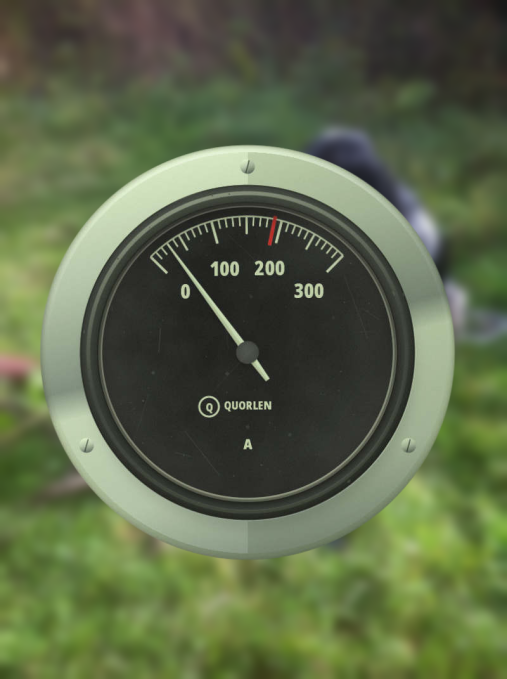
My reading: 30,A
